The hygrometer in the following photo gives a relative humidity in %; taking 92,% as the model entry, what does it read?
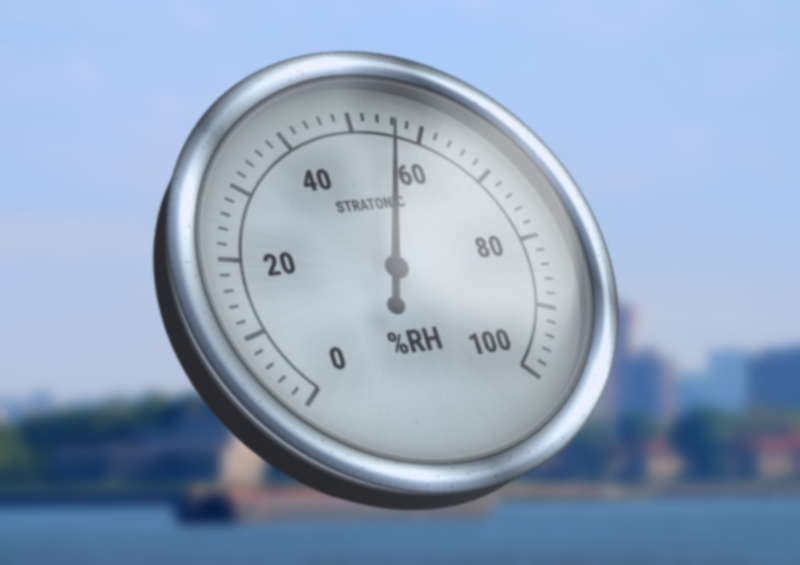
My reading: 56,%
